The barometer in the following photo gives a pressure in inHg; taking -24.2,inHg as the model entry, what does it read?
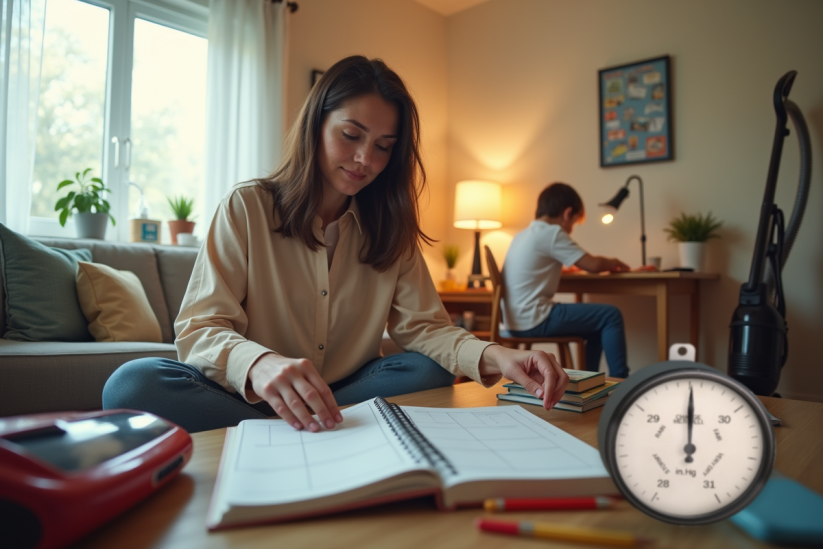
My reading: 29.5,inHg
